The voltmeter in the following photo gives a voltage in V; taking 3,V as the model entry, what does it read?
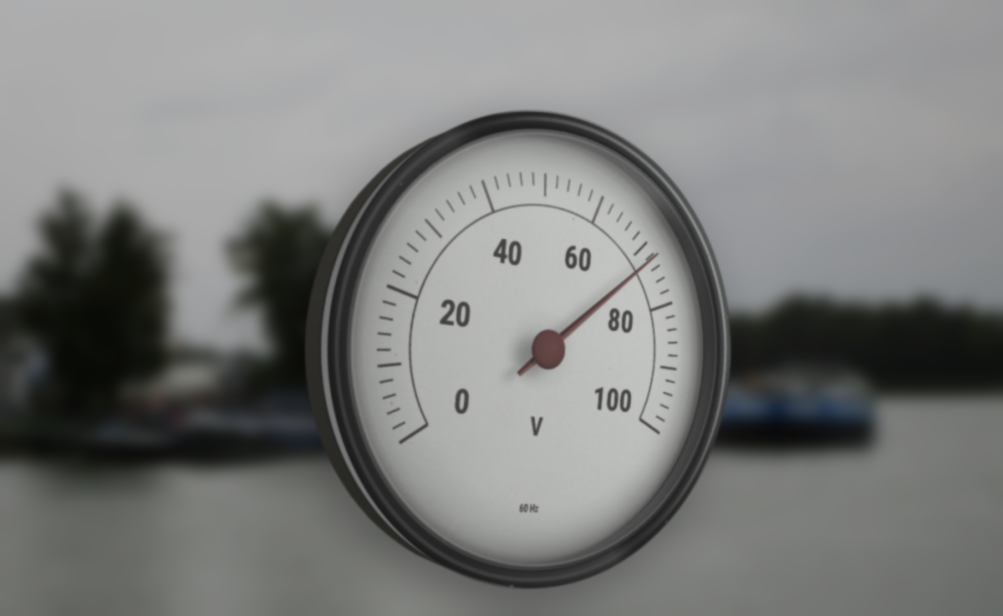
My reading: 72,V
